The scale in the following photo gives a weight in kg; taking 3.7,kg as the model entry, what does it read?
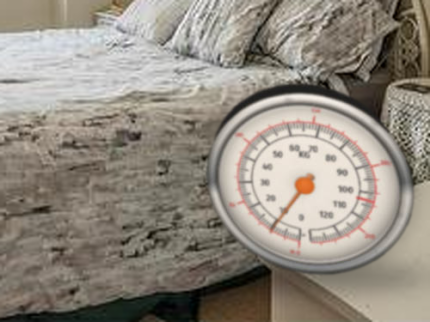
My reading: 10,kg
